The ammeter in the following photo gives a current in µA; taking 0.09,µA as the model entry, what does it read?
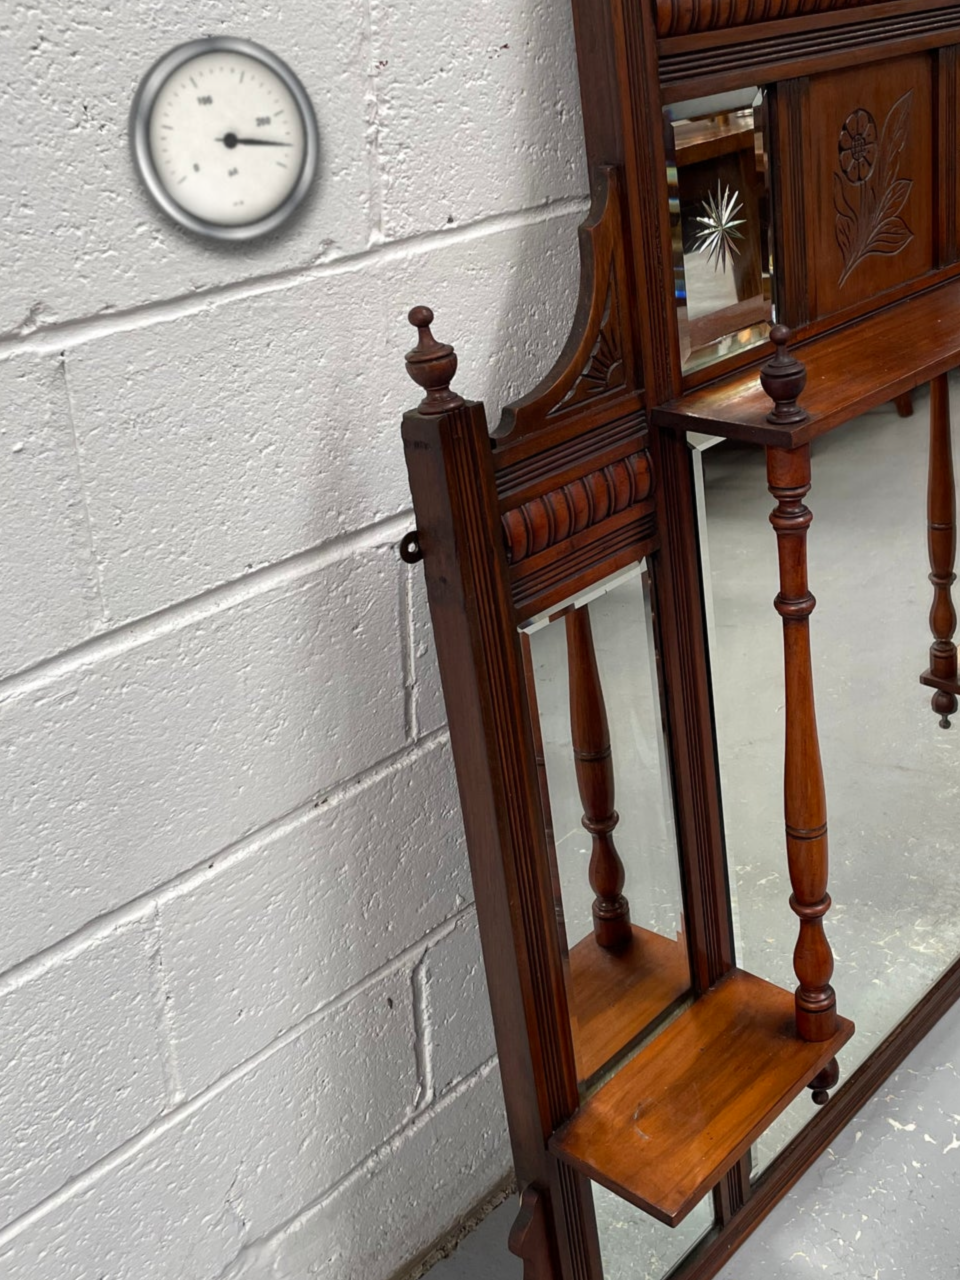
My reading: 230,µA
